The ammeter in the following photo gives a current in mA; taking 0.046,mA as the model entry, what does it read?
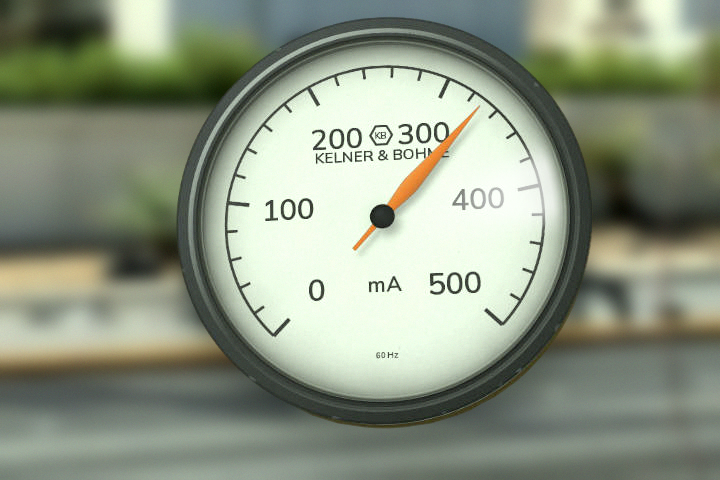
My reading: 330,mA
